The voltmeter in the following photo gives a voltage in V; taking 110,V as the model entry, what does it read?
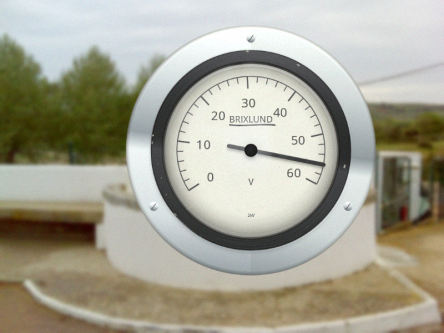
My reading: 56,V
